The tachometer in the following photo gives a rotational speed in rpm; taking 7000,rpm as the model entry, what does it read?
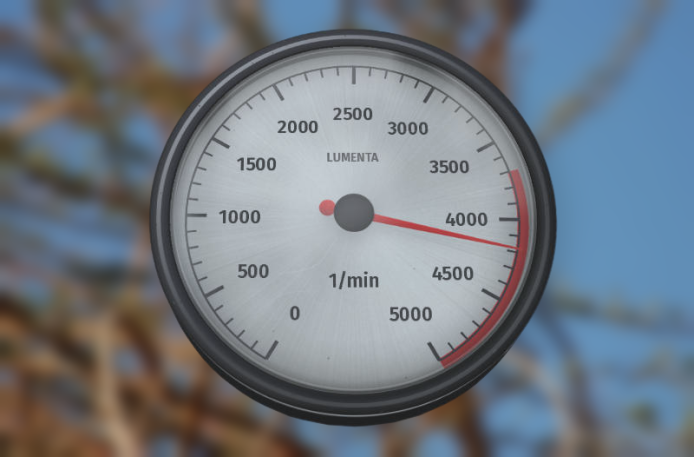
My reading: 4200,rpm
